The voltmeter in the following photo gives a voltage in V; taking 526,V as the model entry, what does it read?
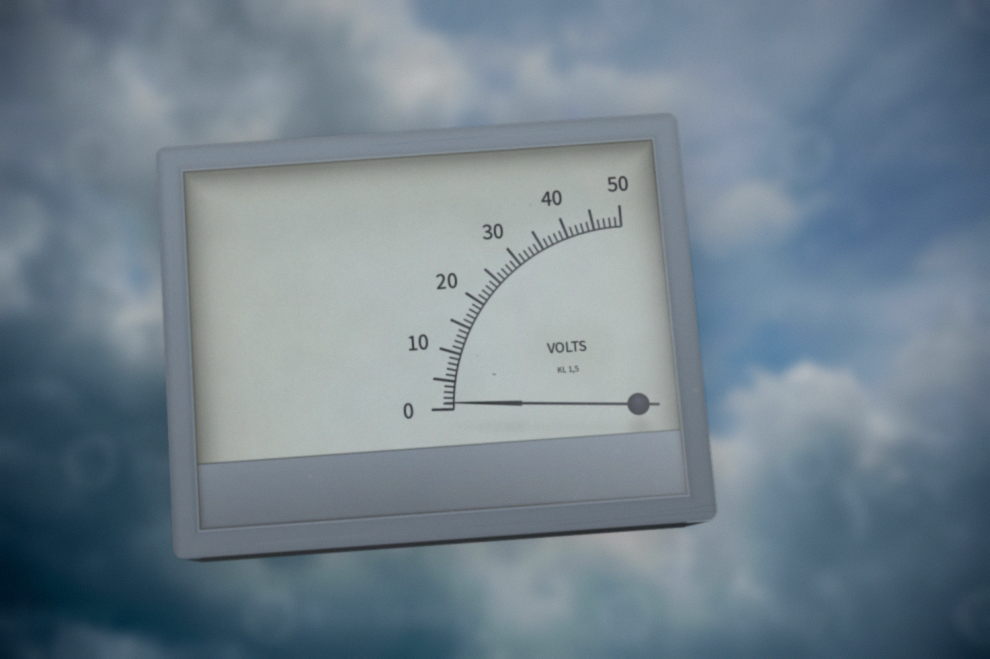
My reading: 1,V
